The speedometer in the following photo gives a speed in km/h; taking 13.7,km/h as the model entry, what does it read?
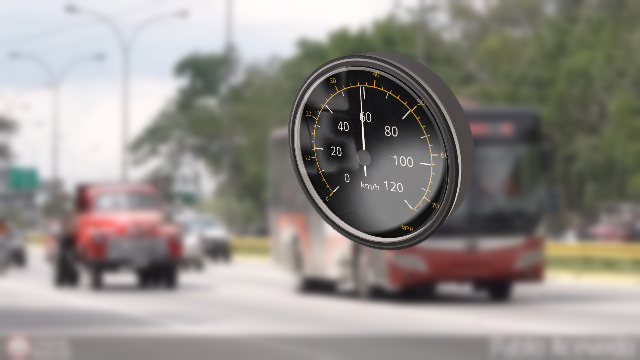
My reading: 60,km/h
